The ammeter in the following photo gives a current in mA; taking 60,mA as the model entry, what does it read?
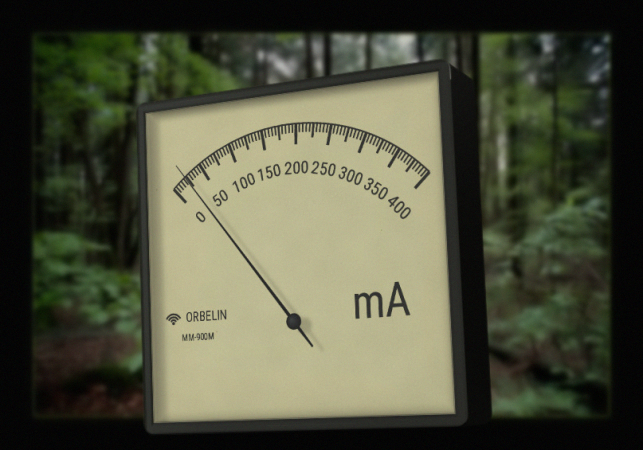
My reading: 25,mA
